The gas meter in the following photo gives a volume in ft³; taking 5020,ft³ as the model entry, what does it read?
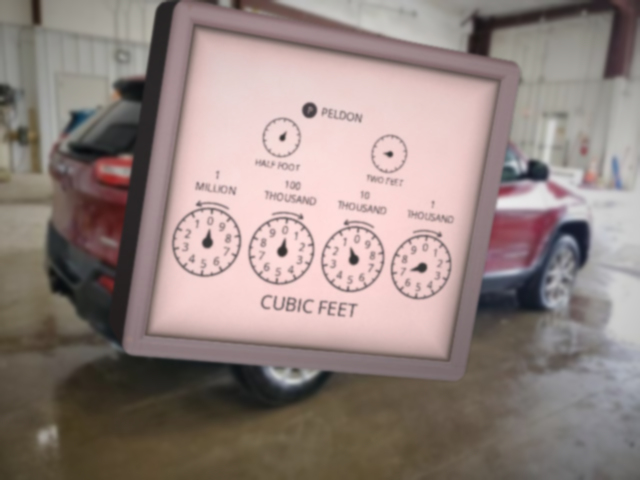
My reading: 700,ft³
